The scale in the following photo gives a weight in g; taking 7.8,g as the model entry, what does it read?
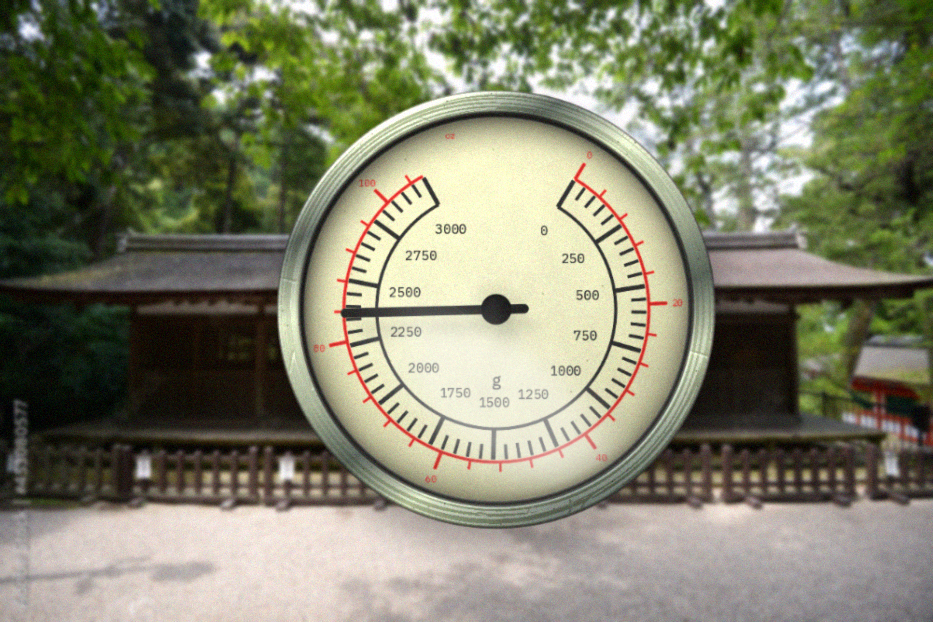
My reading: 2375,g
